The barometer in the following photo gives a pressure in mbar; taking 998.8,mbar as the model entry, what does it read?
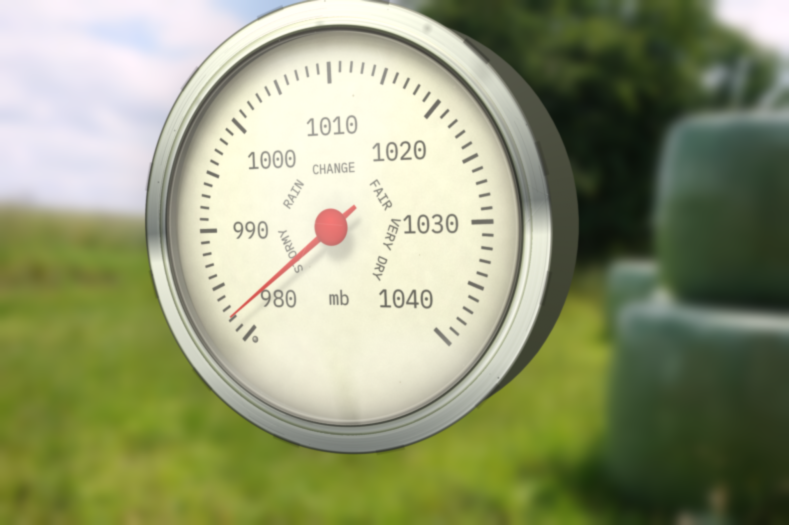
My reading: 982,mbar
